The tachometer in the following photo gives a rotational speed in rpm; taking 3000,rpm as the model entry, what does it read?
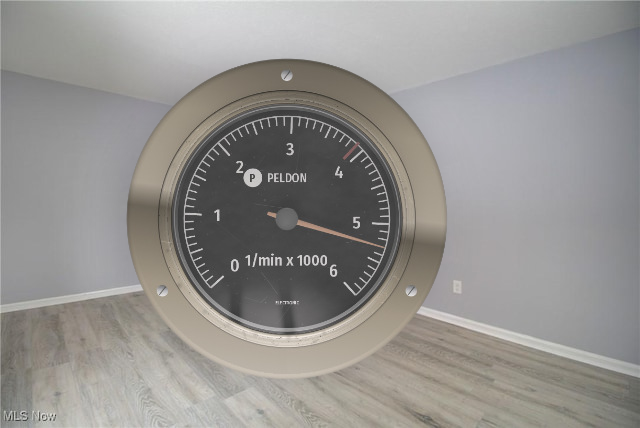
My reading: 5300,rpm
